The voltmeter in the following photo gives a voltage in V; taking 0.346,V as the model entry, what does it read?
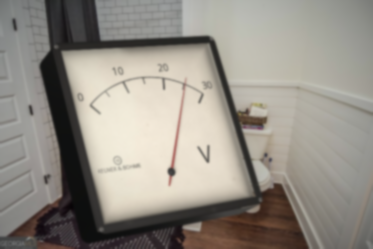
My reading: 25,V
